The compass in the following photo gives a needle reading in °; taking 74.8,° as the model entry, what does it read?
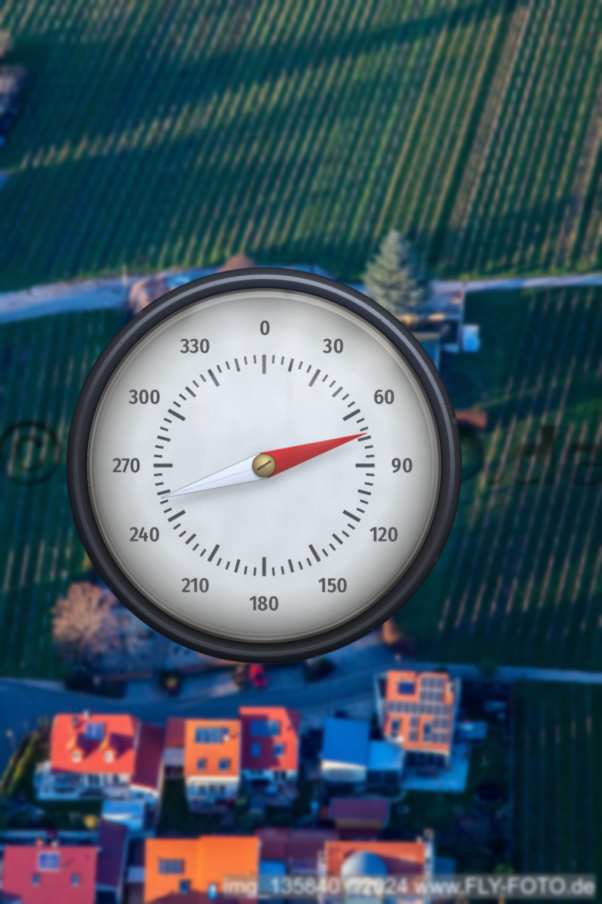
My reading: 72.5,°
